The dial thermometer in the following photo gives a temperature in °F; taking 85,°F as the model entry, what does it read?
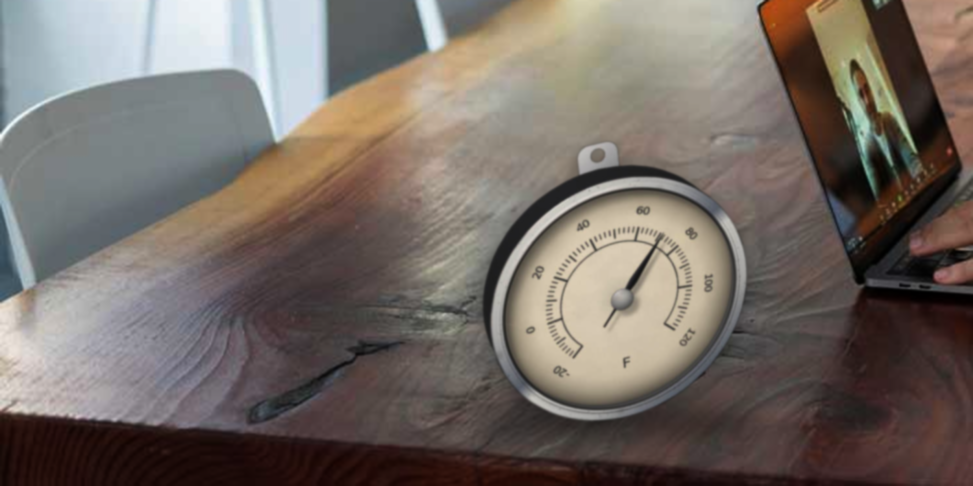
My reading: 70,°F
